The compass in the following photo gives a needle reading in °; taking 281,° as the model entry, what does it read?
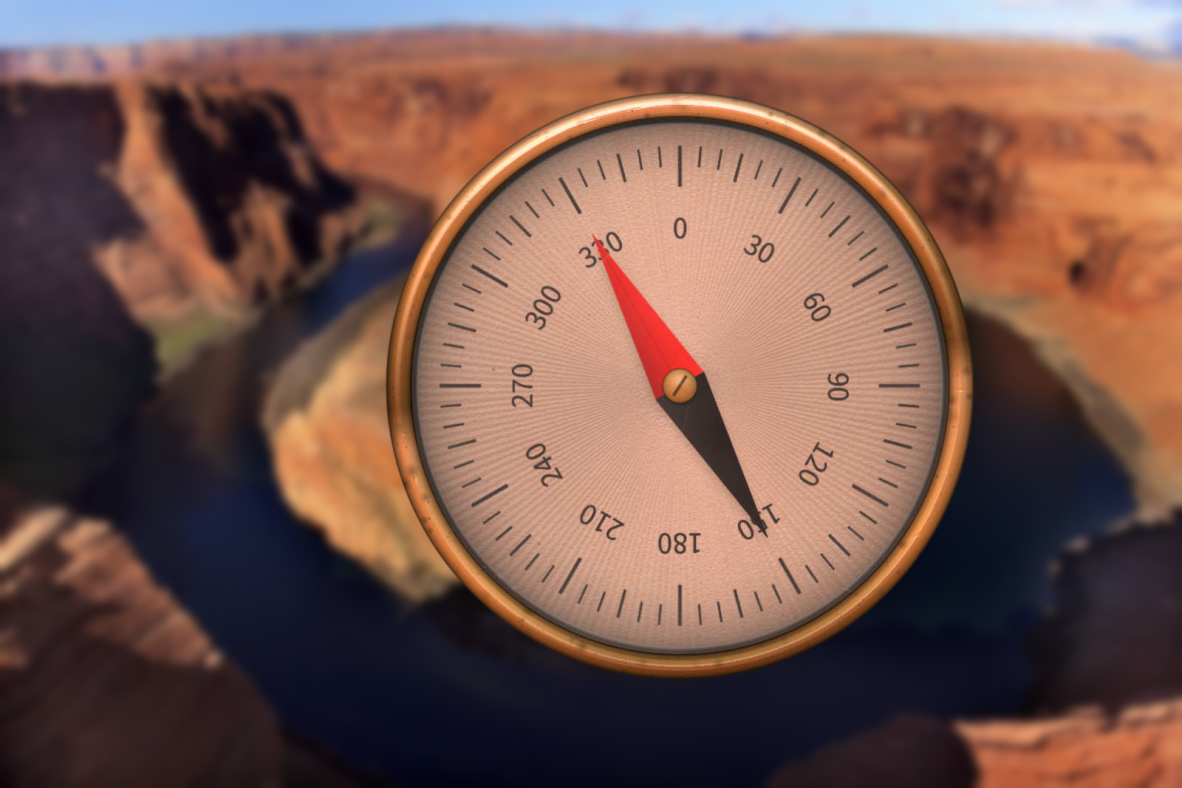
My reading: 330,°
